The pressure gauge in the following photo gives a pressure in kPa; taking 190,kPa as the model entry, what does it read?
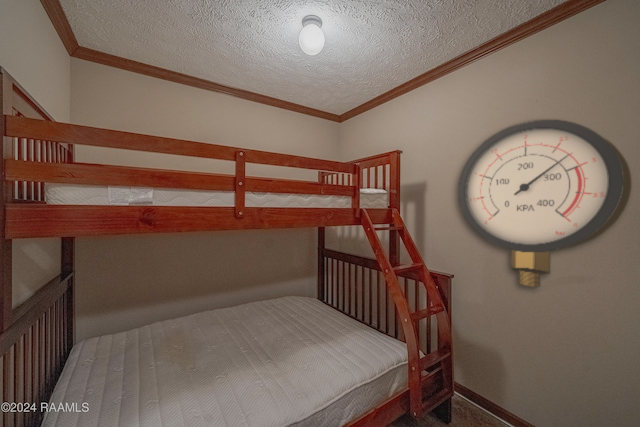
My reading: 275,kPa
